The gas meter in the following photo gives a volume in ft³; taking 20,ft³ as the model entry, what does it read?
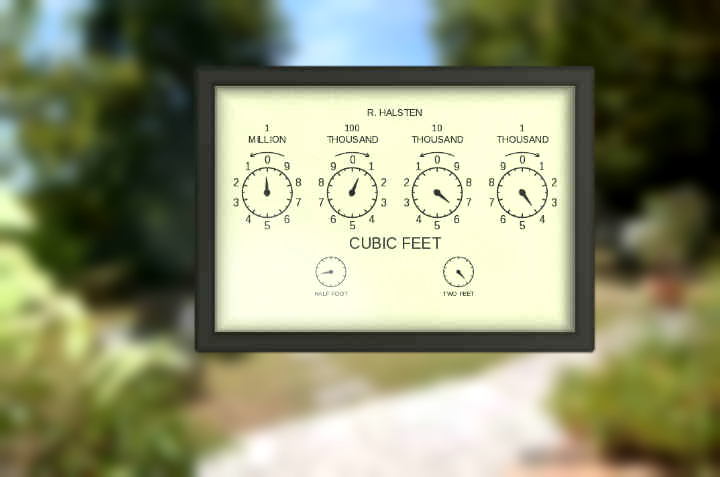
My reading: 6400,ft³
